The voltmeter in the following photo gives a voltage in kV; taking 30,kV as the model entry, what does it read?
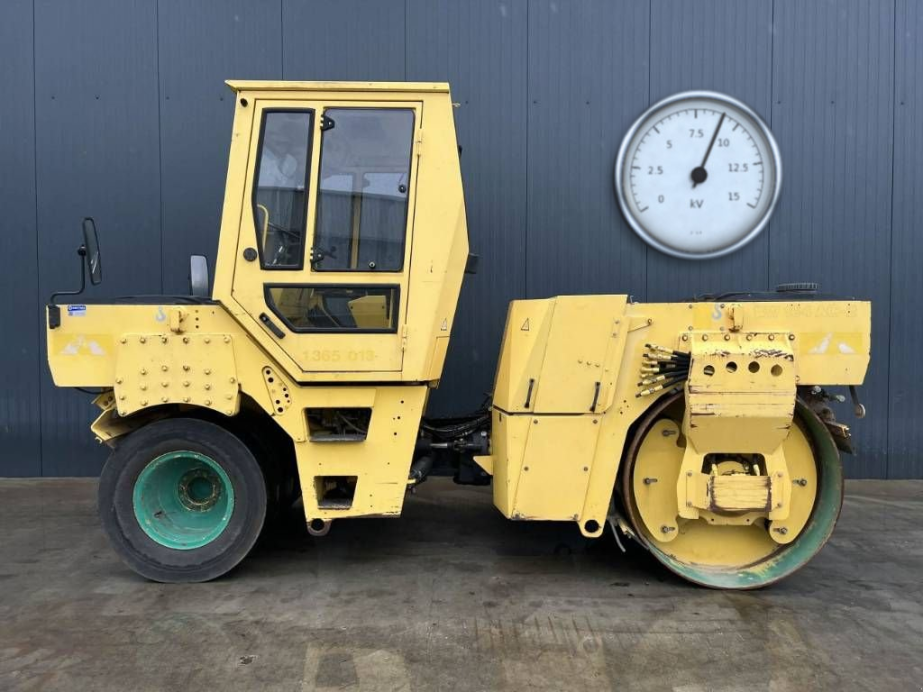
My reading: 9,kV
